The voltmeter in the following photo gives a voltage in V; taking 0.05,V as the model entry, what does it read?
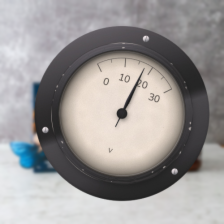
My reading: 17.5,V
